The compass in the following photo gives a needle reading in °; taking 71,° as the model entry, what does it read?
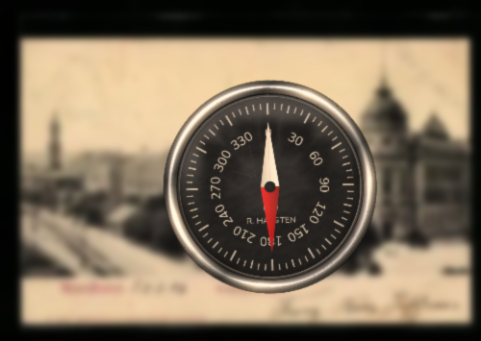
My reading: 180,°
